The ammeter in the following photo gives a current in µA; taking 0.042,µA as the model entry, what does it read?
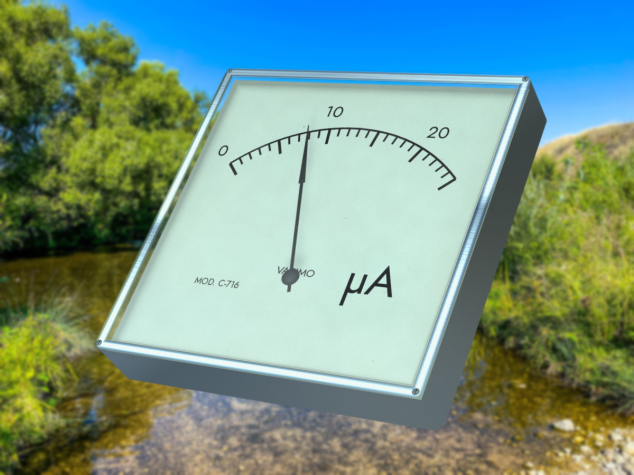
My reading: 8,µA
